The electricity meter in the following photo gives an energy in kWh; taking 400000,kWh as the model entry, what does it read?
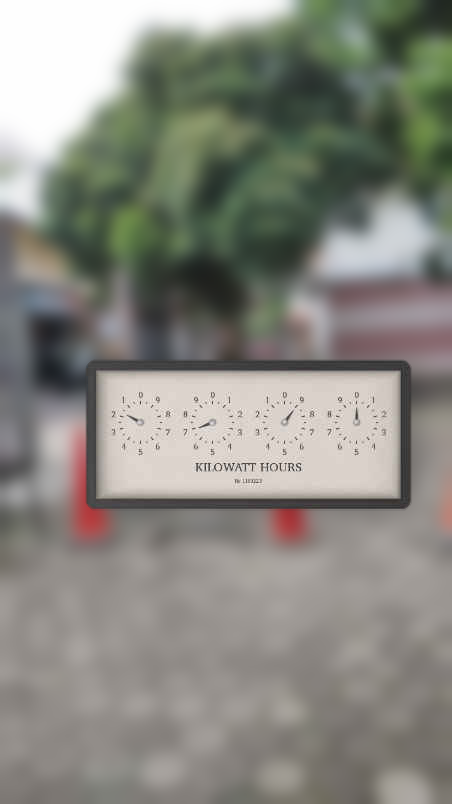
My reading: 1690,kWh
